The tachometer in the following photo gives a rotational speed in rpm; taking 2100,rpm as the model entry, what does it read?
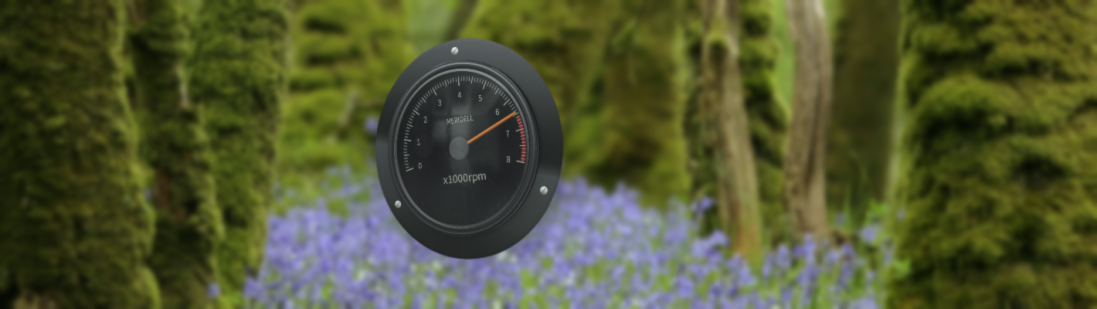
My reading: 6500,rpm
